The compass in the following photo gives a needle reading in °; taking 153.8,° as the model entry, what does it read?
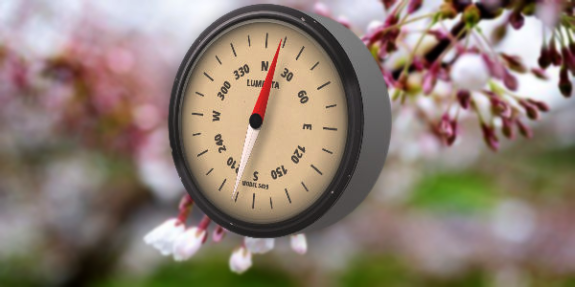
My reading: 15,°
